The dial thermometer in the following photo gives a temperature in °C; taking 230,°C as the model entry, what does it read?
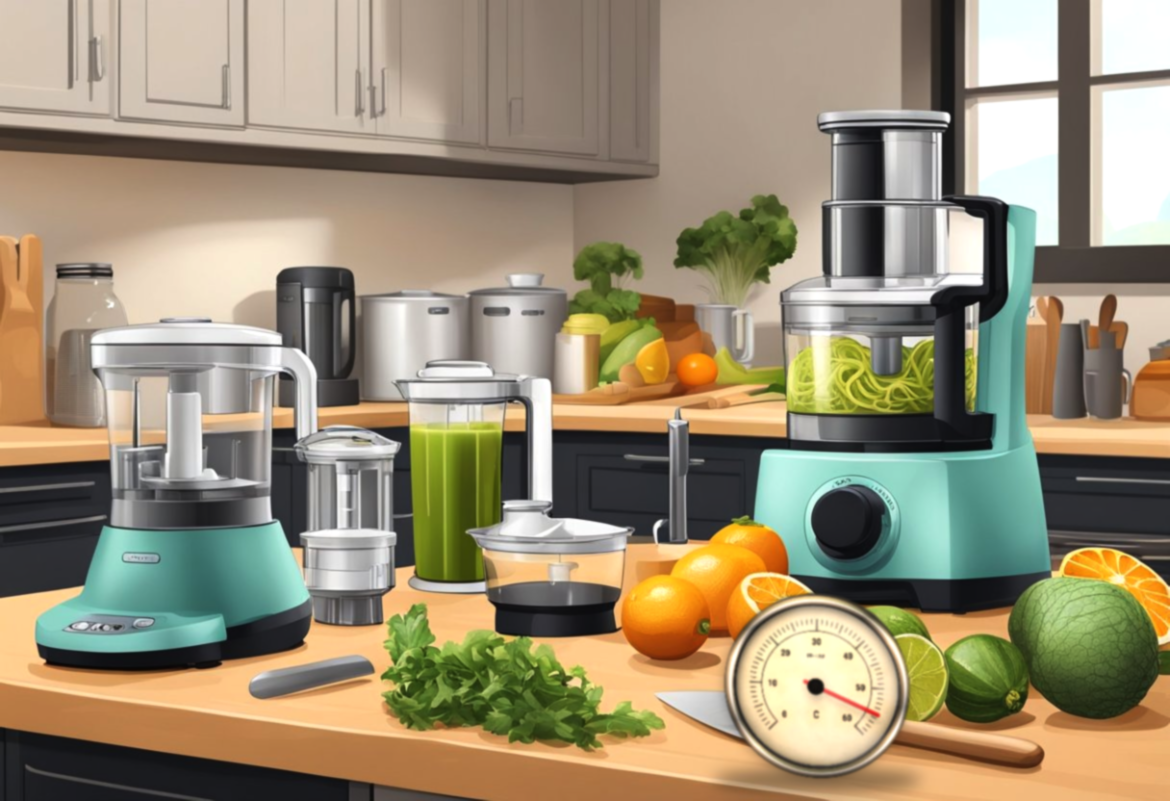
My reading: 55,°C
